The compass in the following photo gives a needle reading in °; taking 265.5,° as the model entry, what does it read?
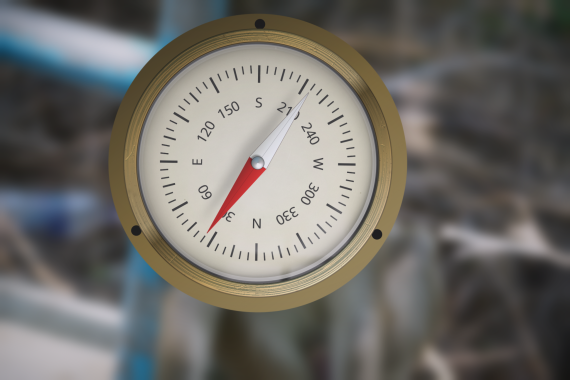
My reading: 35,°
